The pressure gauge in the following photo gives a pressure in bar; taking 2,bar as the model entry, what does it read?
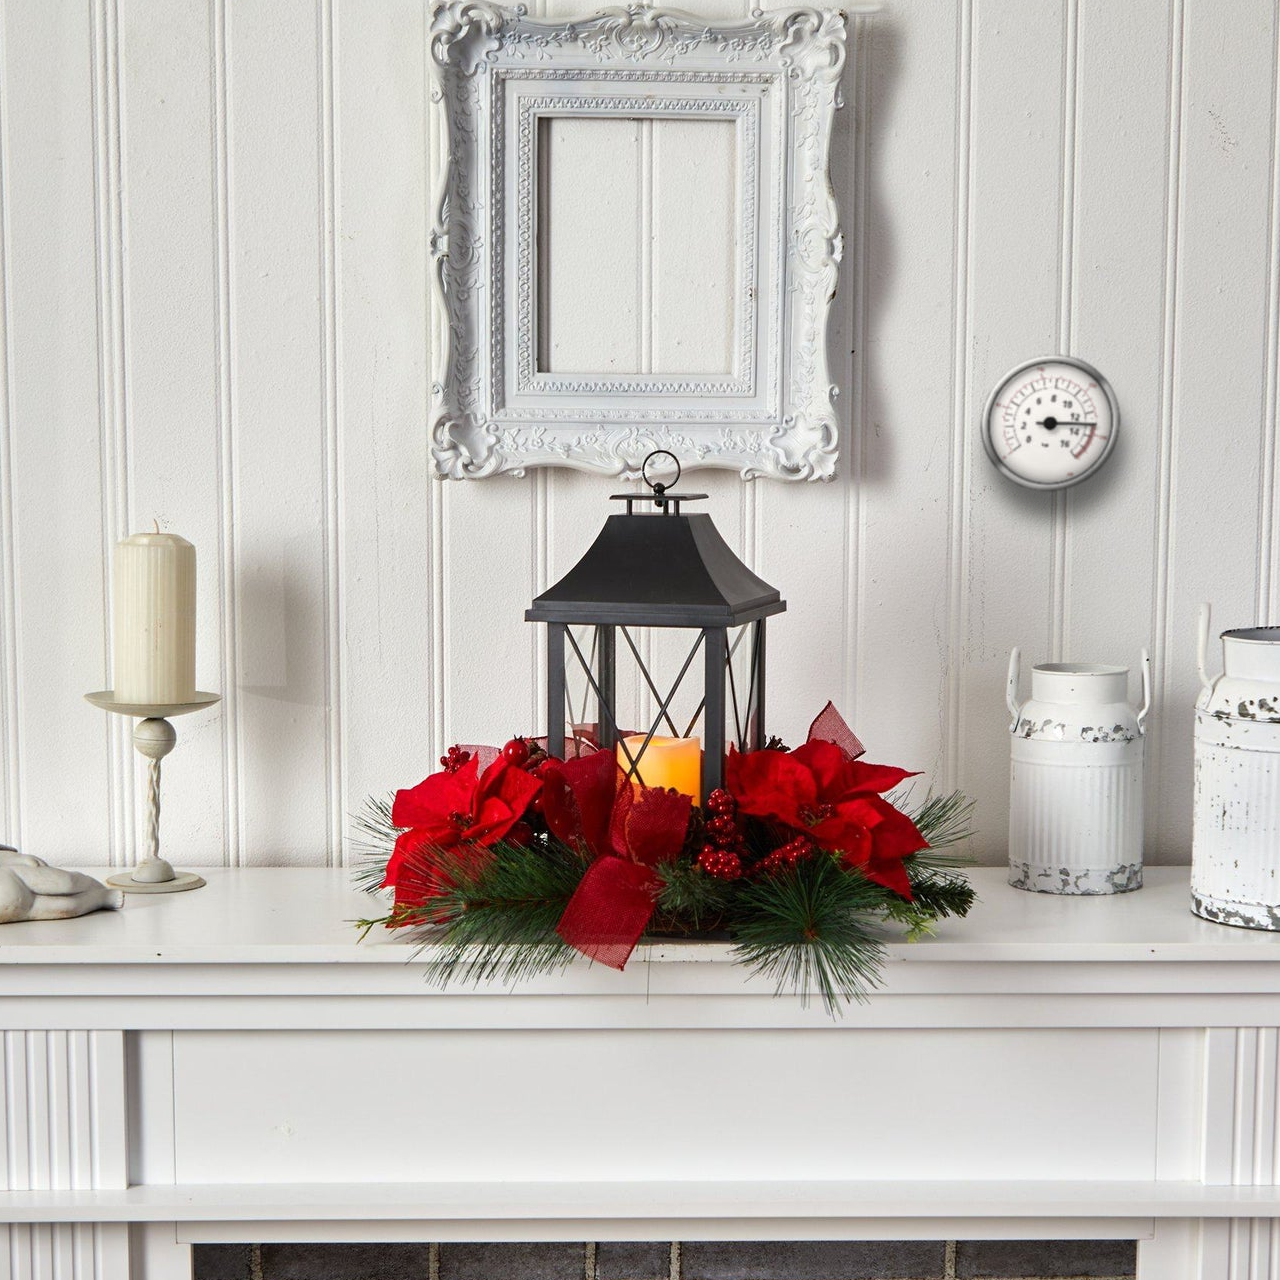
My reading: 13,bar
